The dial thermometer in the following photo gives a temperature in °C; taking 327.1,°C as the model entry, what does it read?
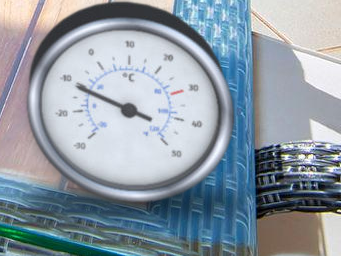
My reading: -10,°C
